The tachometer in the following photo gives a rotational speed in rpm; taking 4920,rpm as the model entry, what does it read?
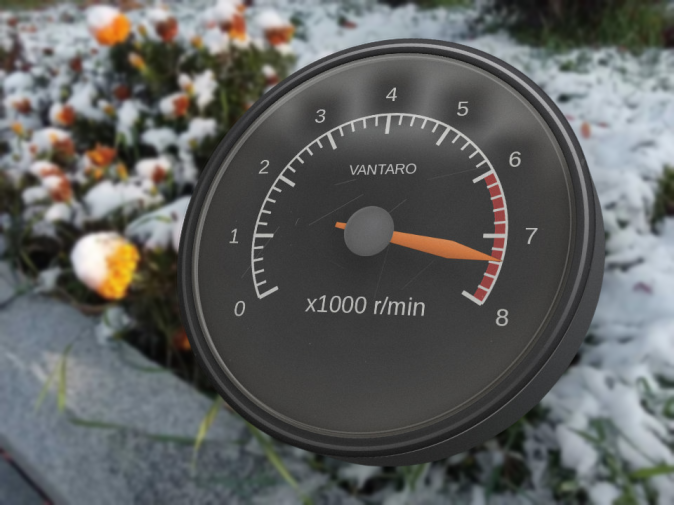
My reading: 7400,rpm
